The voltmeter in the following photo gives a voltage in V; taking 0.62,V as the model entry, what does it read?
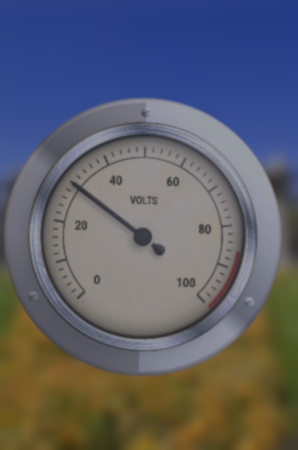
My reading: 30,V
